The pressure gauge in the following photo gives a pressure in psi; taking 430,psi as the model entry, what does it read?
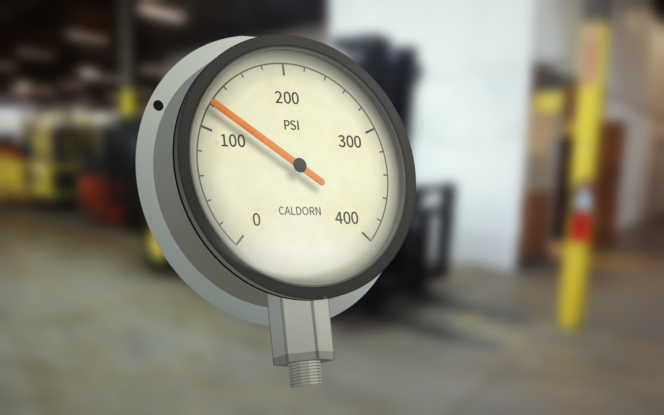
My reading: 120,psi
